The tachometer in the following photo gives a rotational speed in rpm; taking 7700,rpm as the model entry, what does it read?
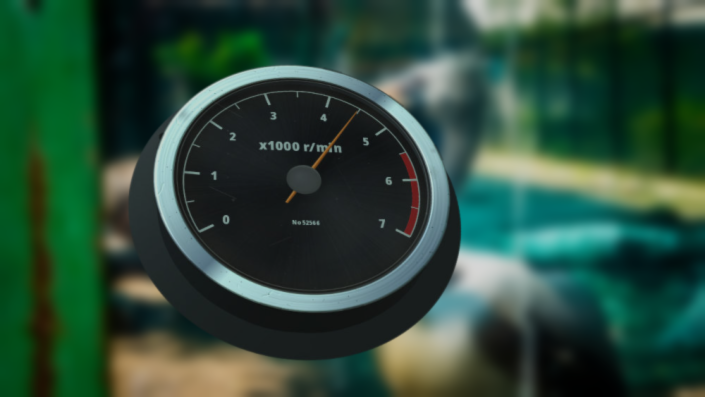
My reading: 4500,rpm
